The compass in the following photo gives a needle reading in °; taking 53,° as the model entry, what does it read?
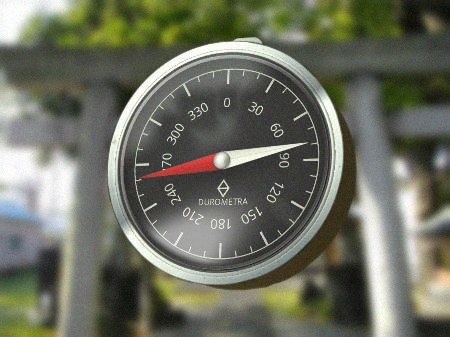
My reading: 260,°
